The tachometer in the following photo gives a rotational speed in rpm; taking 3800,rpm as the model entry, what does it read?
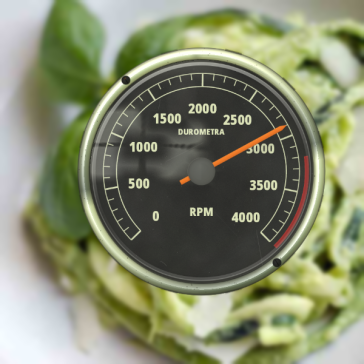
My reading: 2900,rpm
